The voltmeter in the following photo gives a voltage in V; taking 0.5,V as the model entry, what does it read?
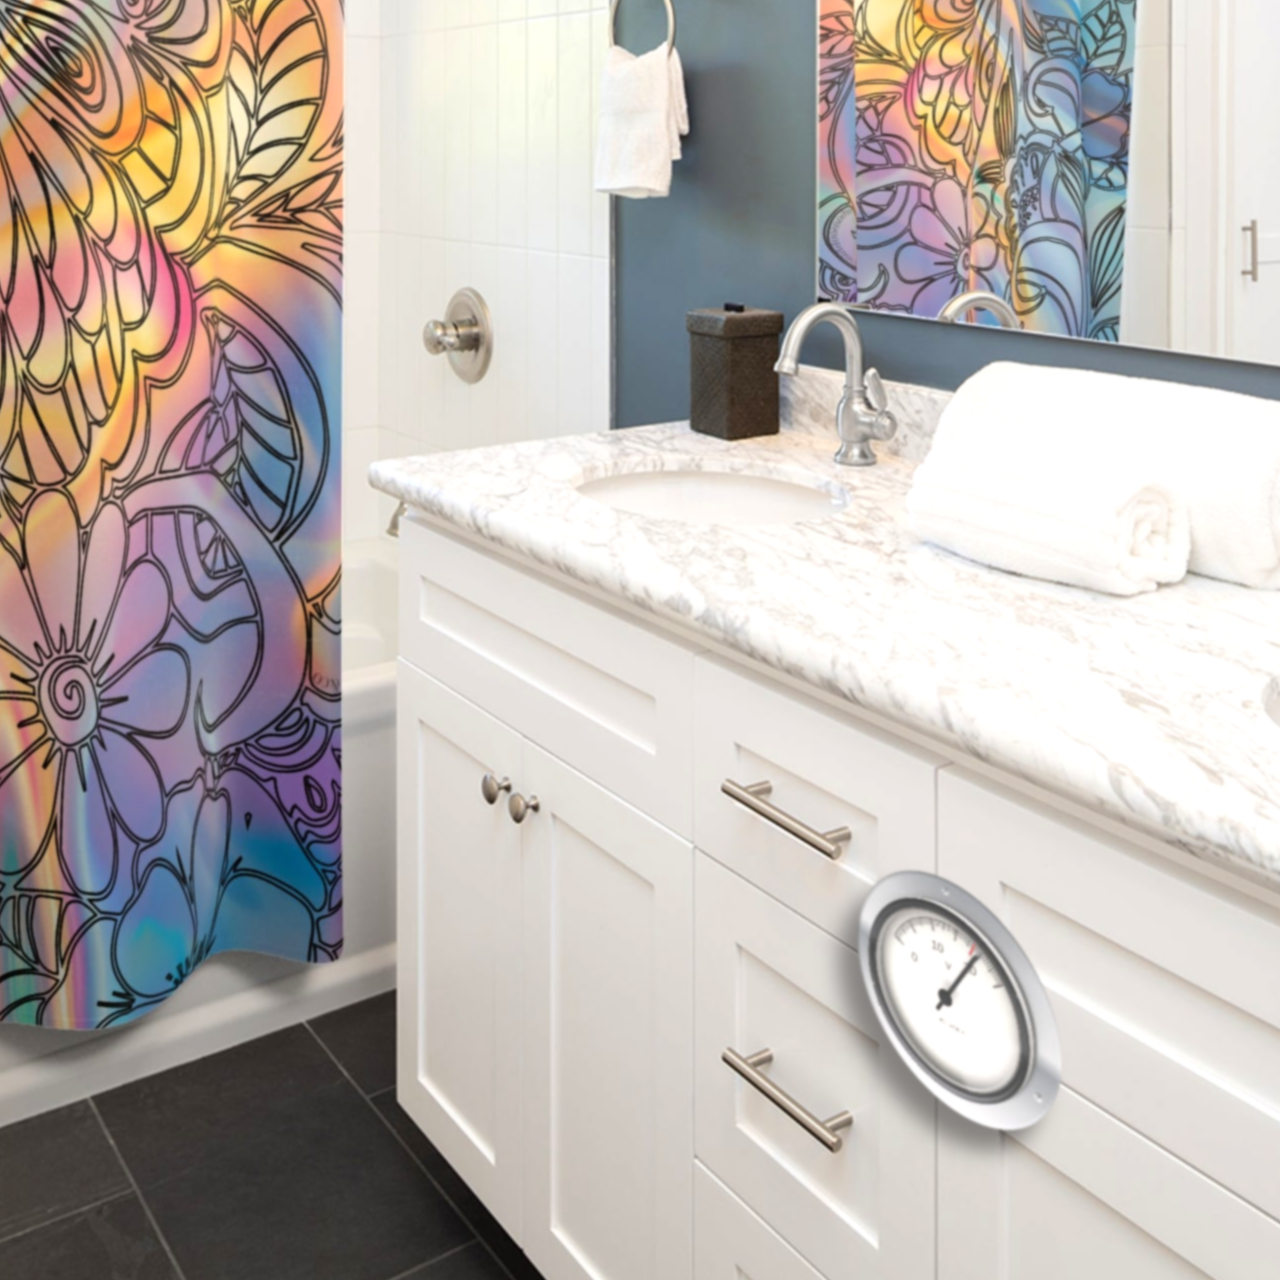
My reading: 20,V
